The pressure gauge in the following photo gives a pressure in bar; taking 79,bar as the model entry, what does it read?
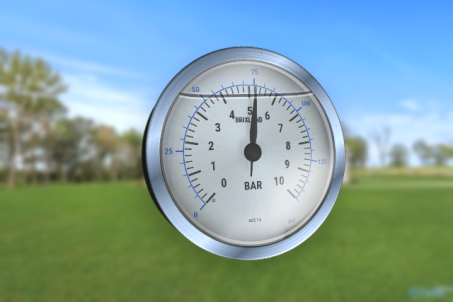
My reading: 5.2,bar
